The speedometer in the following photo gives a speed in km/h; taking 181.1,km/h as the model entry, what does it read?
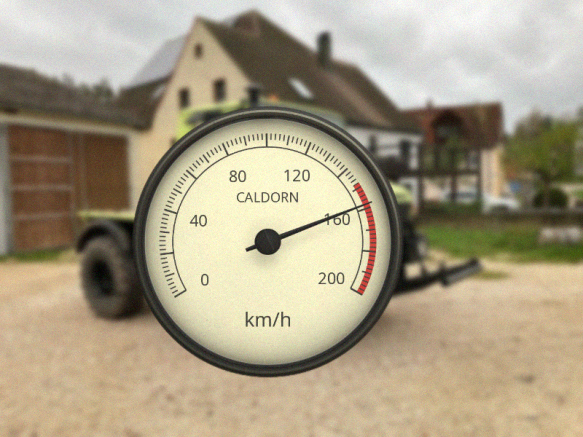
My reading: 158,km/h
